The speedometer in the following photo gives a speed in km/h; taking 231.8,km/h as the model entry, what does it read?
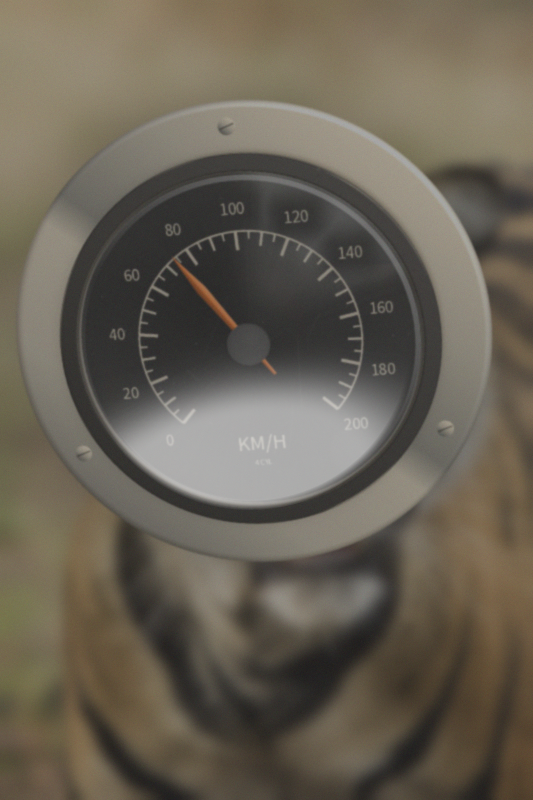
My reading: 75,km/h
